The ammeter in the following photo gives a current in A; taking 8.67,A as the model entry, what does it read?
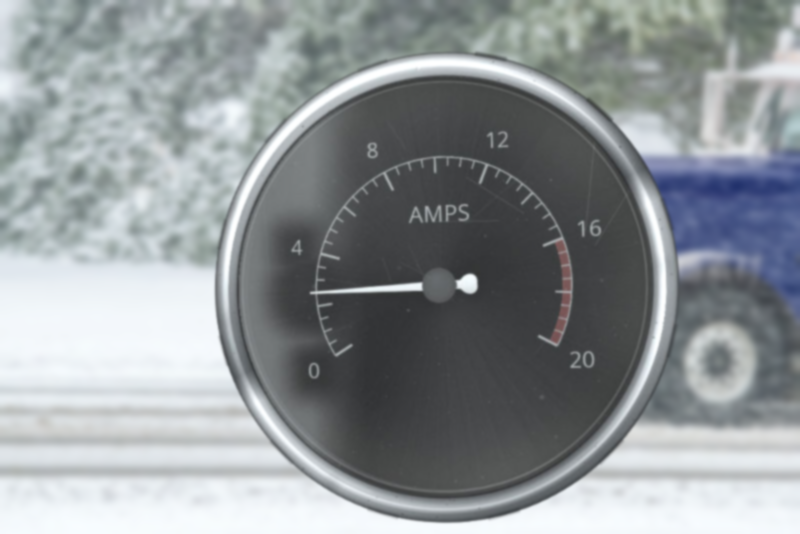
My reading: 2.5,A
